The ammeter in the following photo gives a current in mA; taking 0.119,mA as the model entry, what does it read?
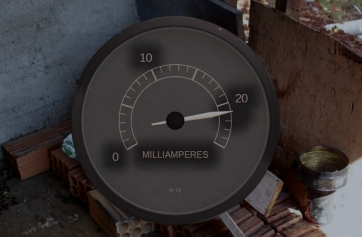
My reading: 21,mA
